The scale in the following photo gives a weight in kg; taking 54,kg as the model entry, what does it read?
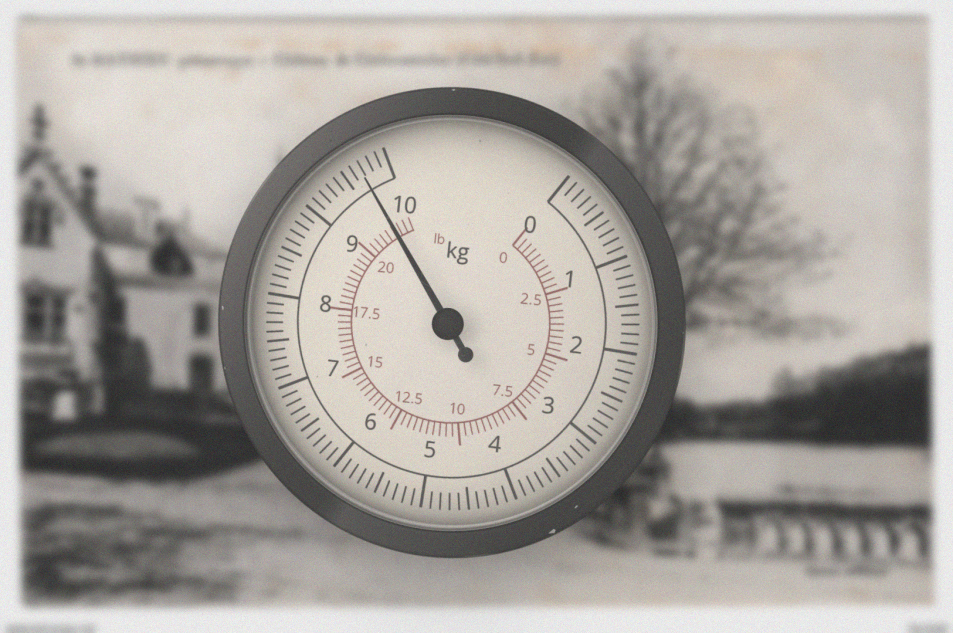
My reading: 9.7,kg
